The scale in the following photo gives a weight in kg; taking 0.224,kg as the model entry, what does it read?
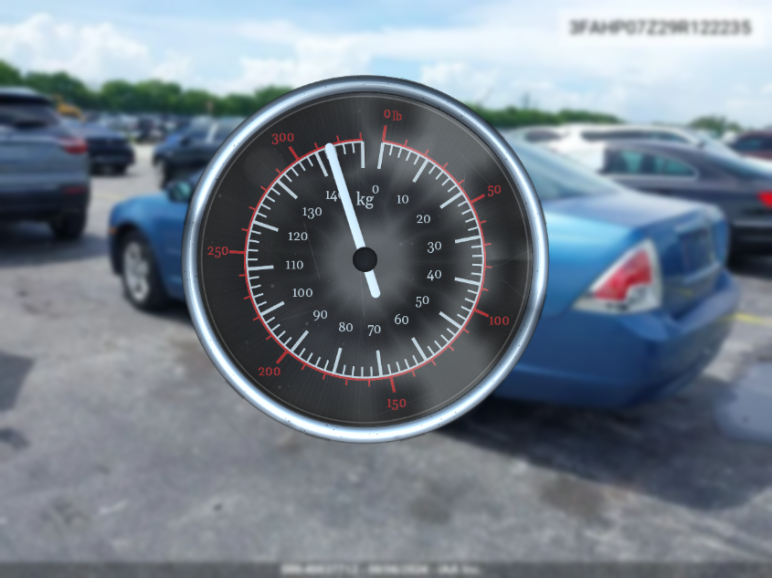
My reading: 143,kg
